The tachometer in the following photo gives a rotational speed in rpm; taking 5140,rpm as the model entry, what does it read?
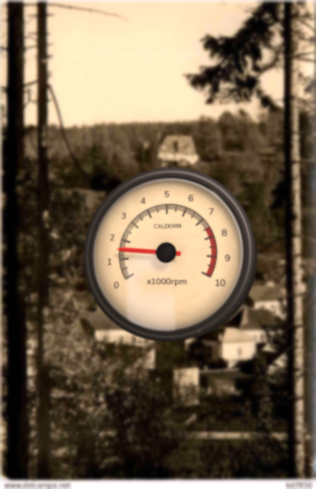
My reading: 1500,rpm
